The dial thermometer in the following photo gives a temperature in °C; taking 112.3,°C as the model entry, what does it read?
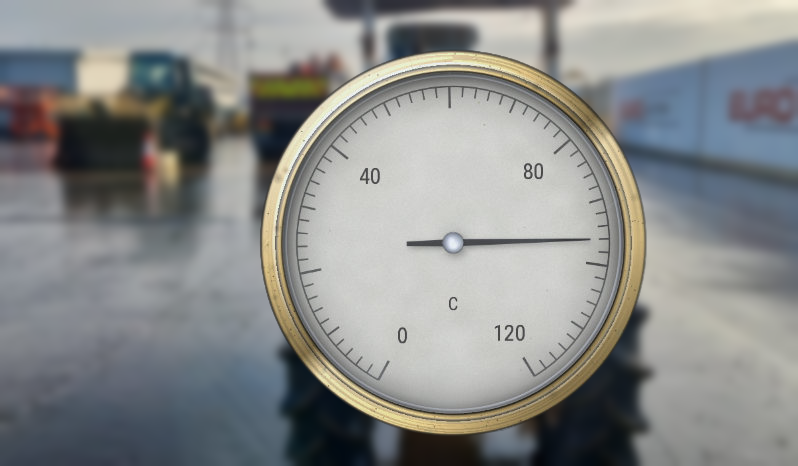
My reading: 96,°C
